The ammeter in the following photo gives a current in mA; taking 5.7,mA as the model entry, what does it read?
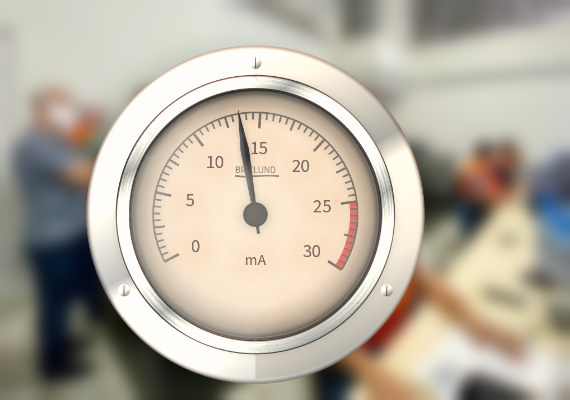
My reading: 13.5,mA
